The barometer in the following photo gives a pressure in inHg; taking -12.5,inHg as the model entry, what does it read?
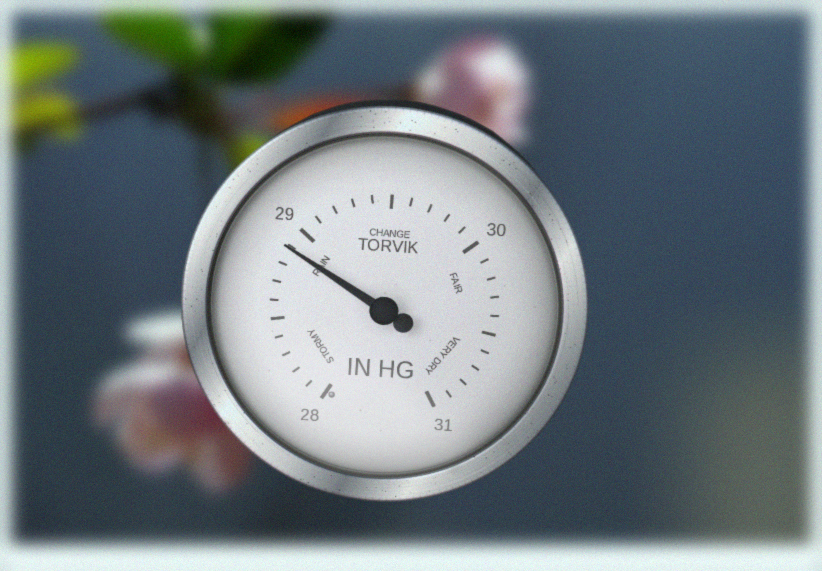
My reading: 28.9,inHg
